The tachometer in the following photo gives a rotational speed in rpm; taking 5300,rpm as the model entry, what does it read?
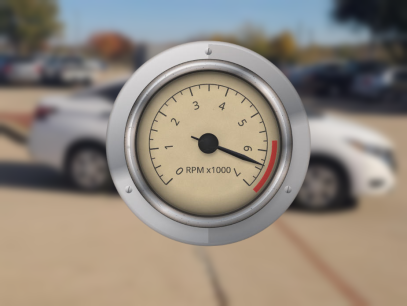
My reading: 6375,rpm
